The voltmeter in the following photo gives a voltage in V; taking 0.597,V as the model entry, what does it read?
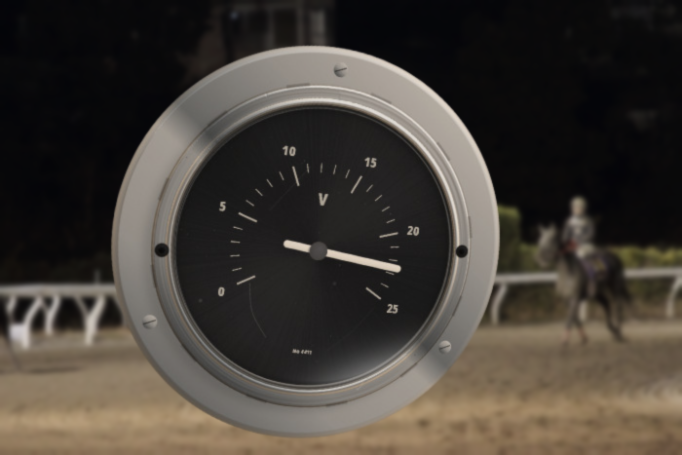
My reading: 22.5,V
